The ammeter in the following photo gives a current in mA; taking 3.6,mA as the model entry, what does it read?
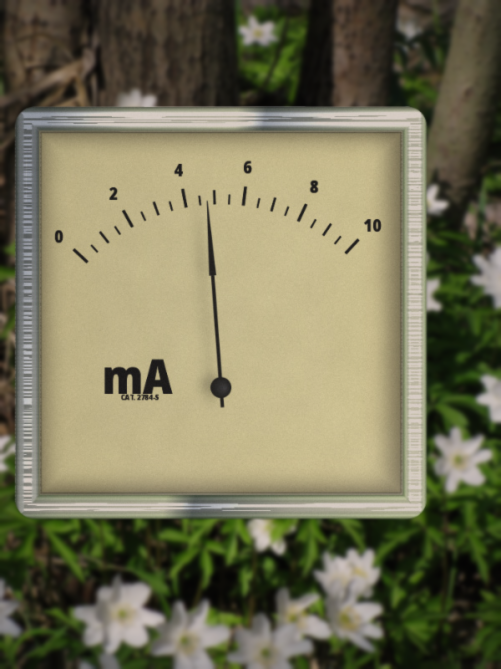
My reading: 4.75,mA
